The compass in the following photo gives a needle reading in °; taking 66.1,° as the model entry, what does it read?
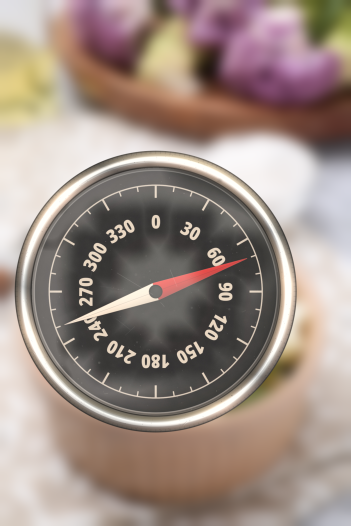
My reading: 70,°
